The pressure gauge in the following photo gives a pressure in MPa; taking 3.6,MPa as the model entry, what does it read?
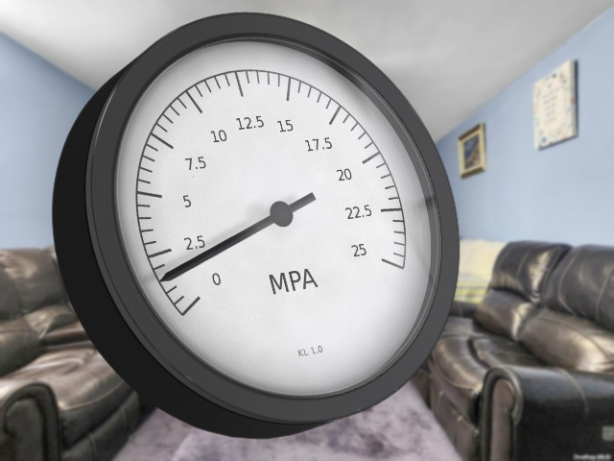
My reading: 1.5,MPa
